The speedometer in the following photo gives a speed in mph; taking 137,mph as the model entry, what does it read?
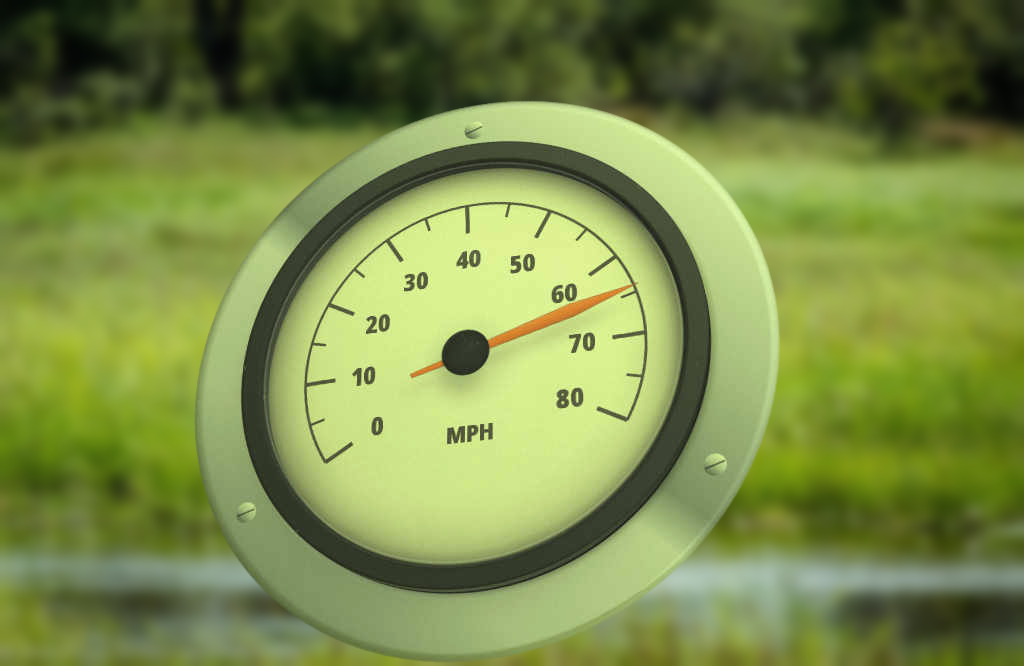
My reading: 65,mph
